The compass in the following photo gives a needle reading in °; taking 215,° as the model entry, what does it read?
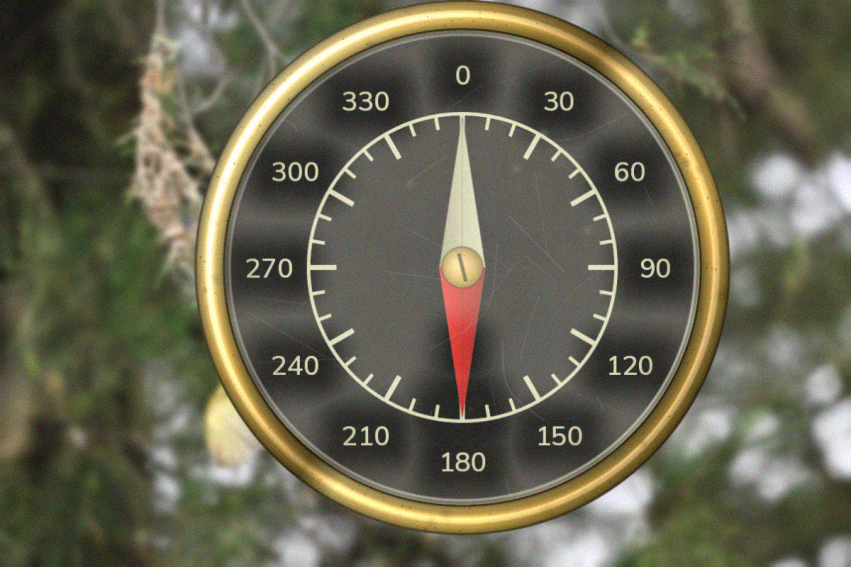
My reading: 180,°
